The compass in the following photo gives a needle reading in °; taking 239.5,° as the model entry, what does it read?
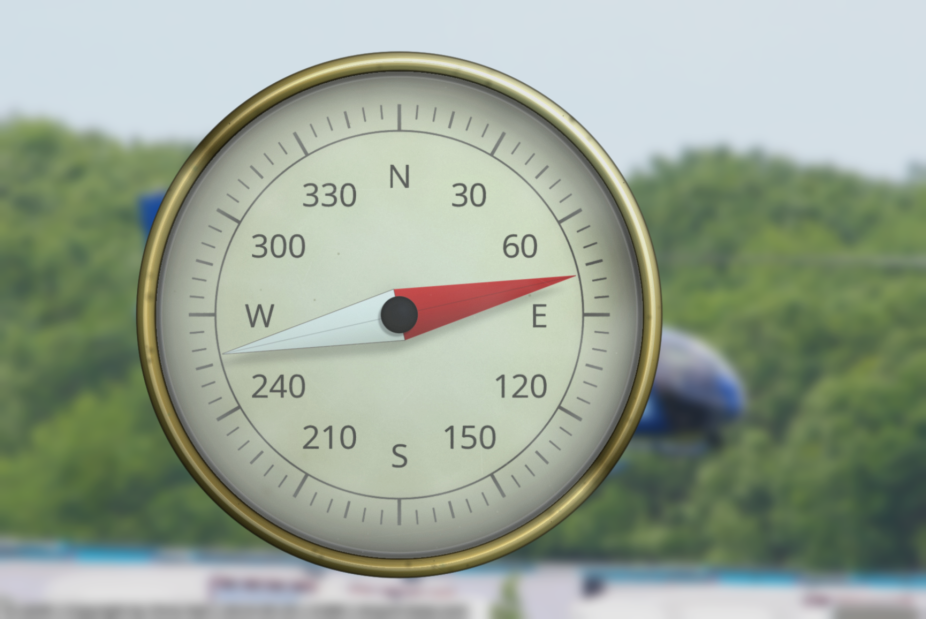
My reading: 77.5,°
